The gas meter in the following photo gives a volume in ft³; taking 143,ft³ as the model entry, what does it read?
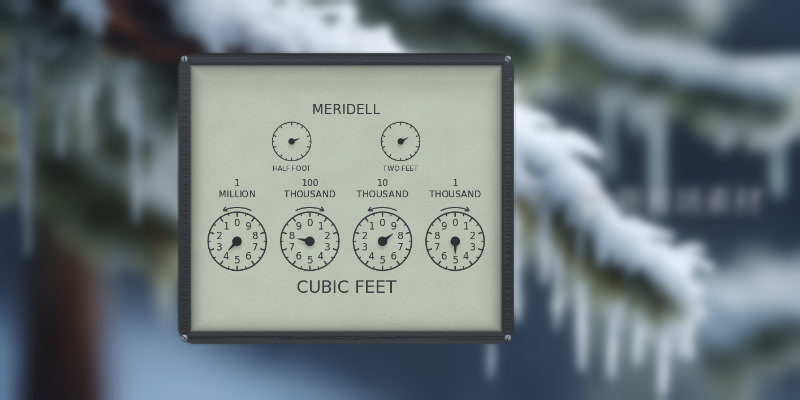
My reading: 378500,ft³
